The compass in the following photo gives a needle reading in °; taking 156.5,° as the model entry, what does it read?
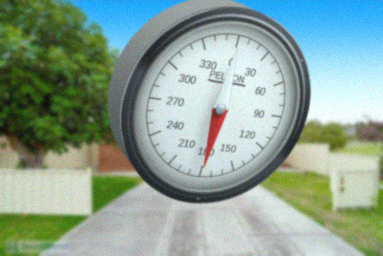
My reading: 180,°
